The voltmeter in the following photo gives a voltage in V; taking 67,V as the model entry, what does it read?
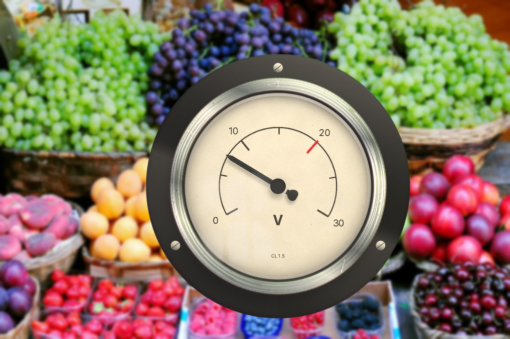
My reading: 7.5,V
